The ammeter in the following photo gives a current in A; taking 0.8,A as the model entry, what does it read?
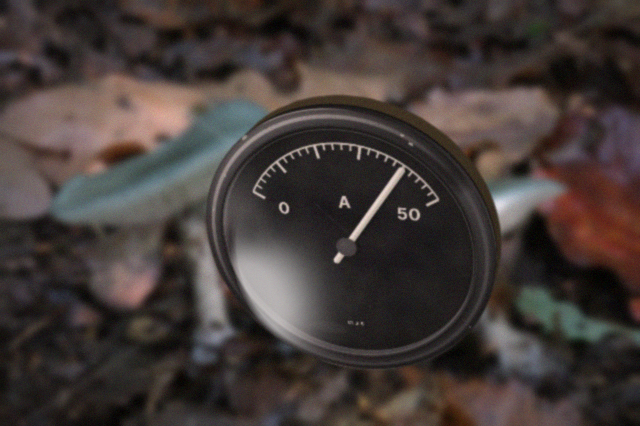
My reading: 40,A
